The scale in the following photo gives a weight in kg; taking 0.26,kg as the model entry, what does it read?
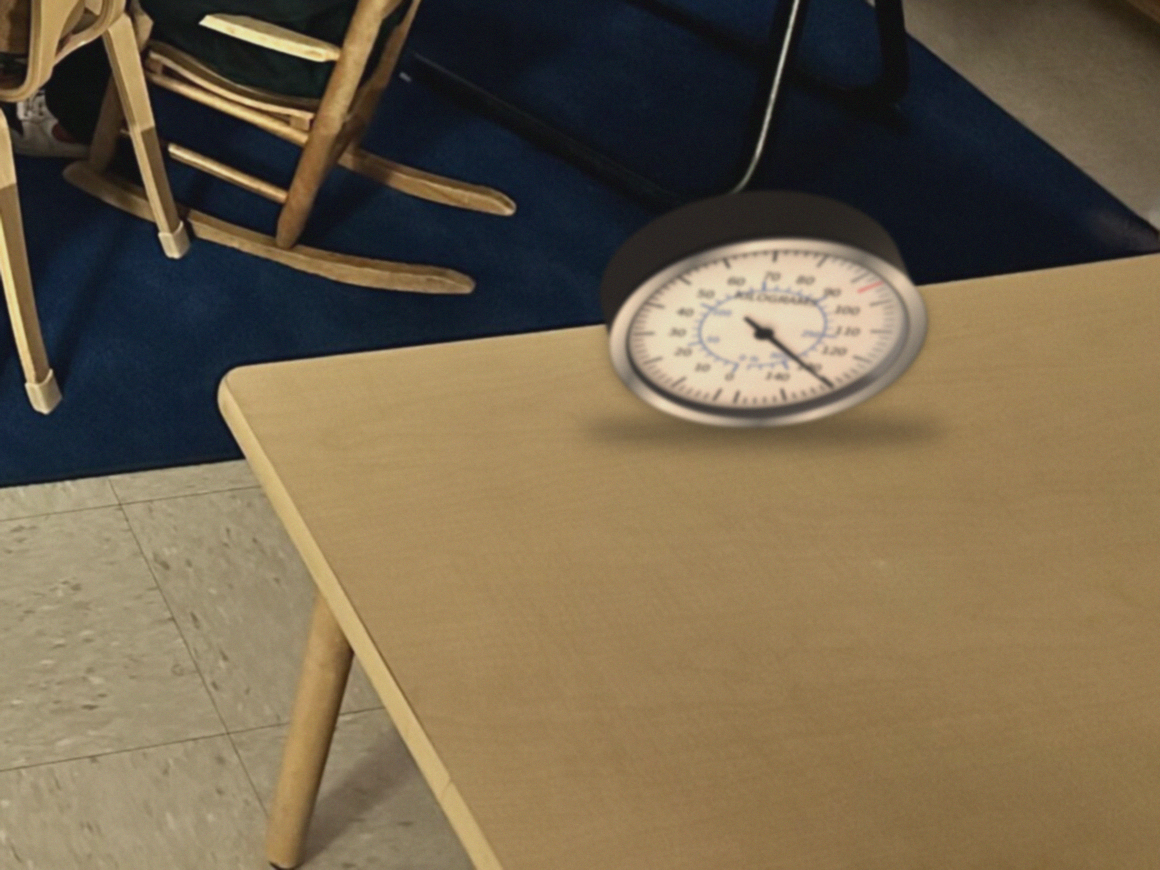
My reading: 130,kg
